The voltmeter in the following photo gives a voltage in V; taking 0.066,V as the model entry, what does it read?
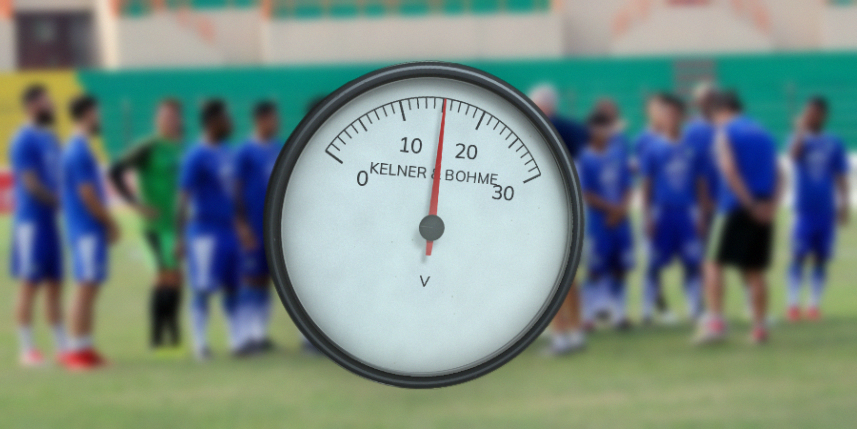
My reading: 15,V
